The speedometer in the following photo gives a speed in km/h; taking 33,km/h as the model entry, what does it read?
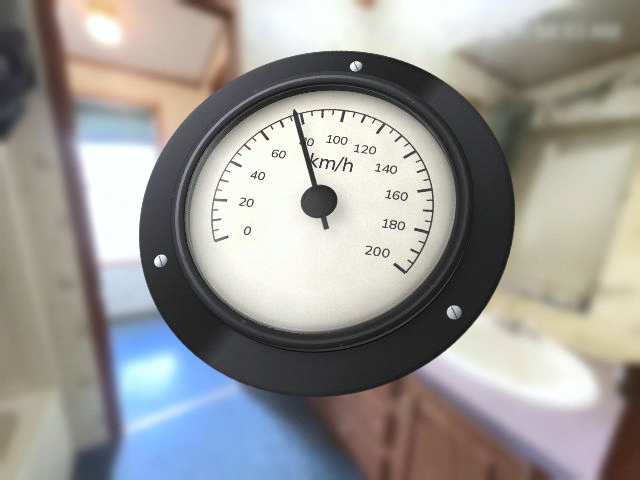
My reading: 77.5,km/h
